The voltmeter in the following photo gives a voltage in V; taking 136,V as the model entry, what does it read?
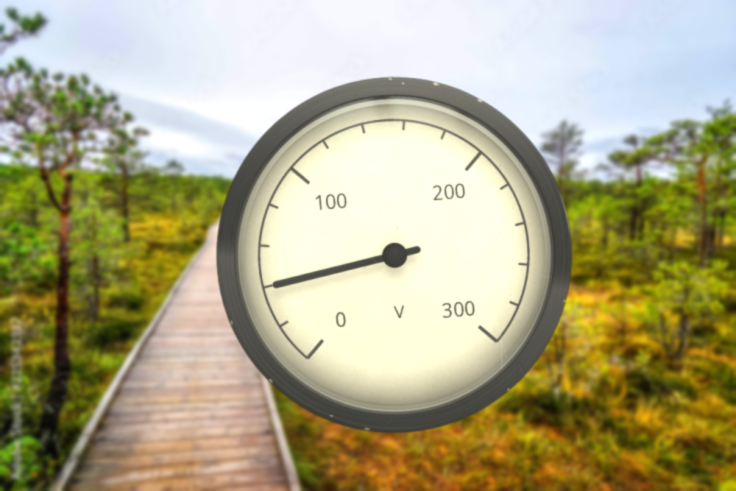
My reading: 40,V
